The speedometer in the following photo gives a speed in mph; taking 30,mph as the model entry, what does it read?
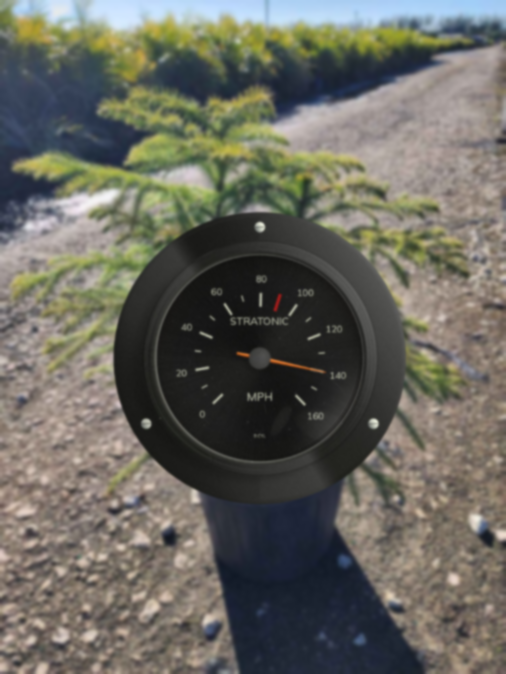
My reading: 140,mph
